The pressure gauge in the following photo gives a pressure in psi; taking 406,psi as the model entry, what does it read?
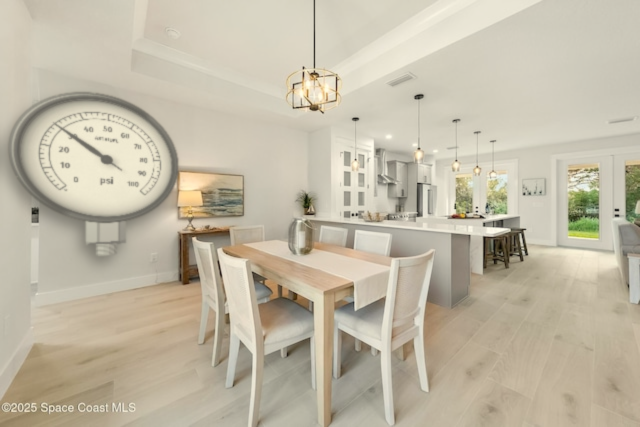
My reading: 30,psi
